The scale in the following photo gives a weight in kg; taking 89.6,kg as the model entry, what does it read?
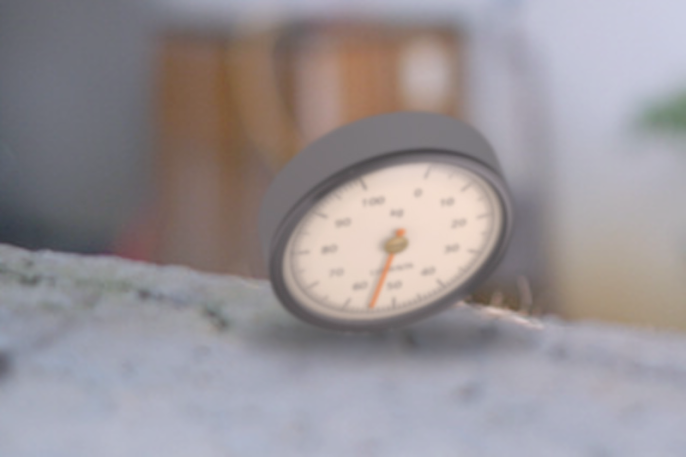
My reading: 55,kg
